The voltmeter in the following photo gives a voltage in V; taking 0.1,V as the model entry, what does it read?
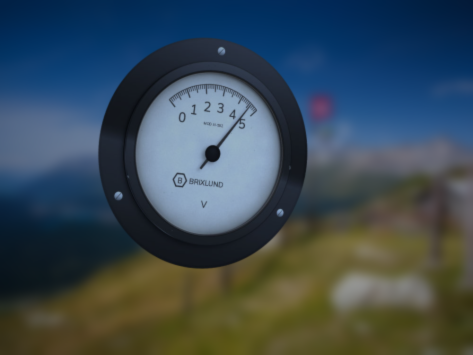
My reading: 4.5,V
